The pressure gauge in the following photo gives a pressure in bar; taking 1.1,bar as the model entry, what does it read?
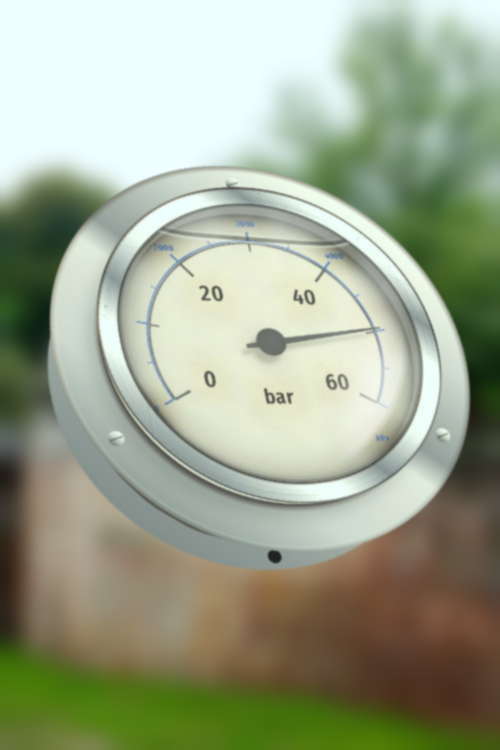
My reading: 50,bar
